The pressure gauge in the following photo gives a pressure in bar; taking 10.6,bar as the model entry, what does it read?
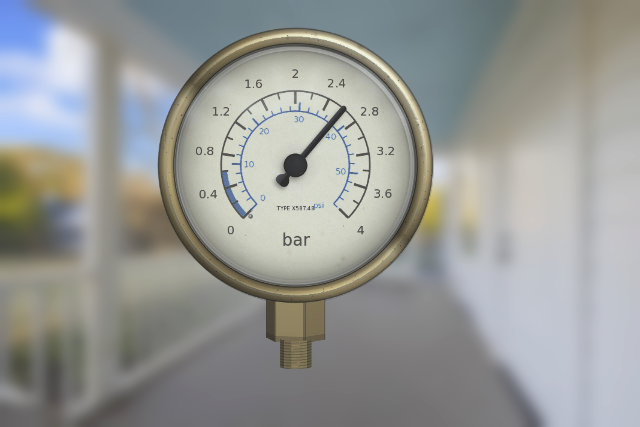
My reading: 2.6,bar
